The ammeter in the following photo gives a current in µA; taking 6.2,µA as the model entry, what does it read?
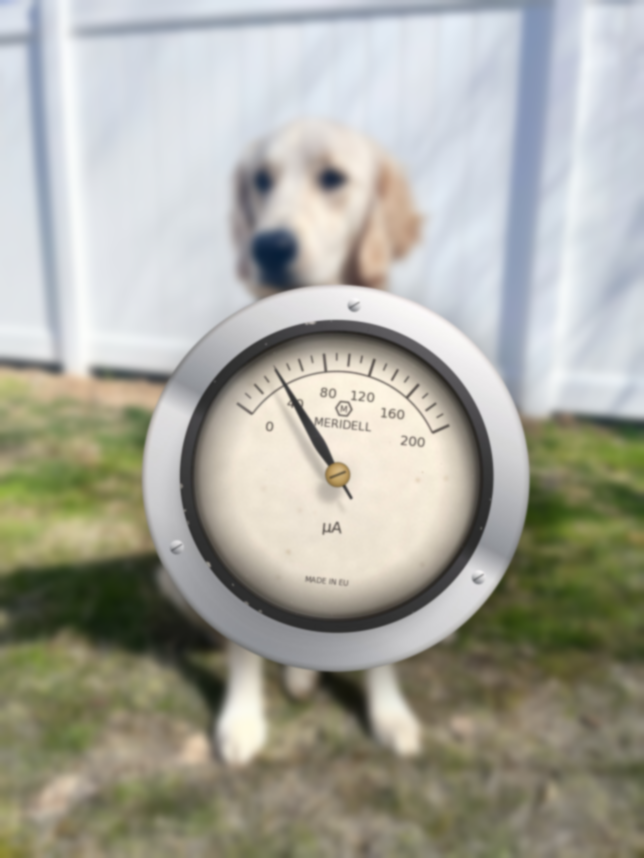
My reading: 40,µA
